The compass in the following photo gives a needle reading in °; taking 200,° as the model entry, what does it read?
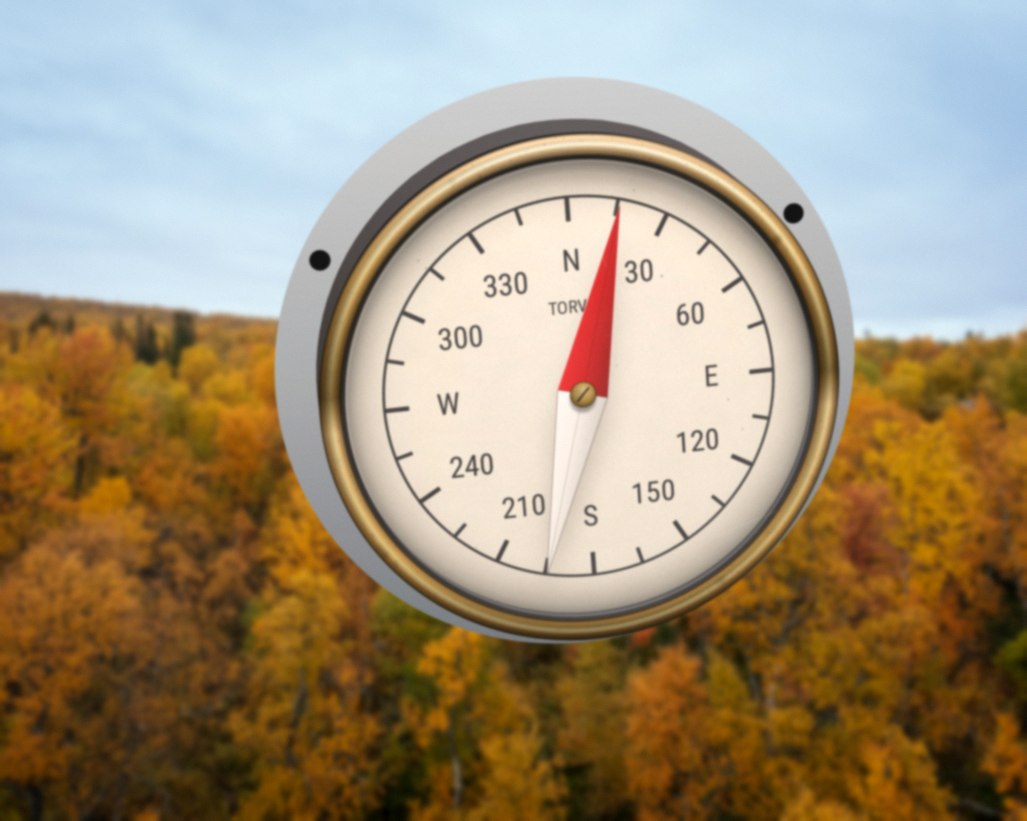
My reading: 15,°
